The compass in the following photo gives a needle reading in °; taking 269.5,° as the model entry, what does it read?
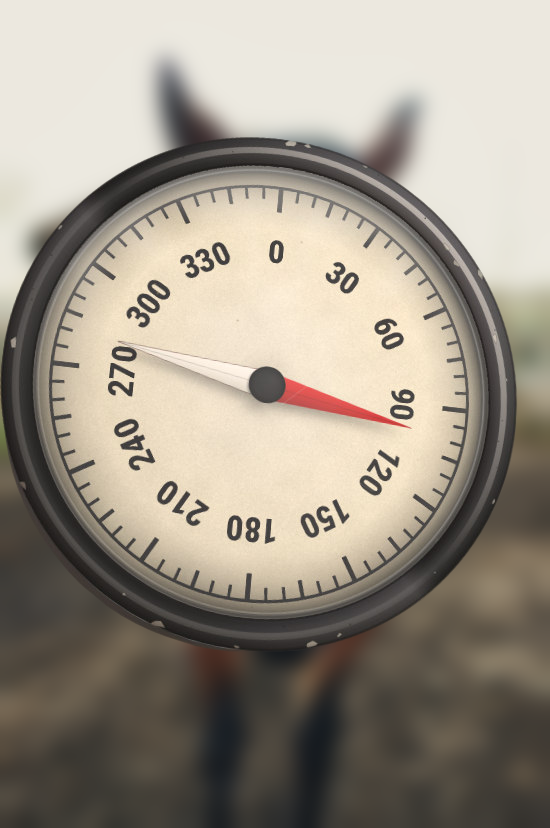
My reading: 100,°
